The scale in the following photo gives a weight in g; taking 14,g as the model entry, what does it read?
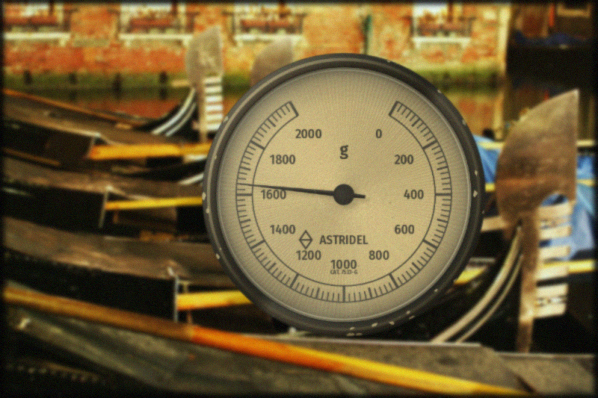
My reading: 1640,g
